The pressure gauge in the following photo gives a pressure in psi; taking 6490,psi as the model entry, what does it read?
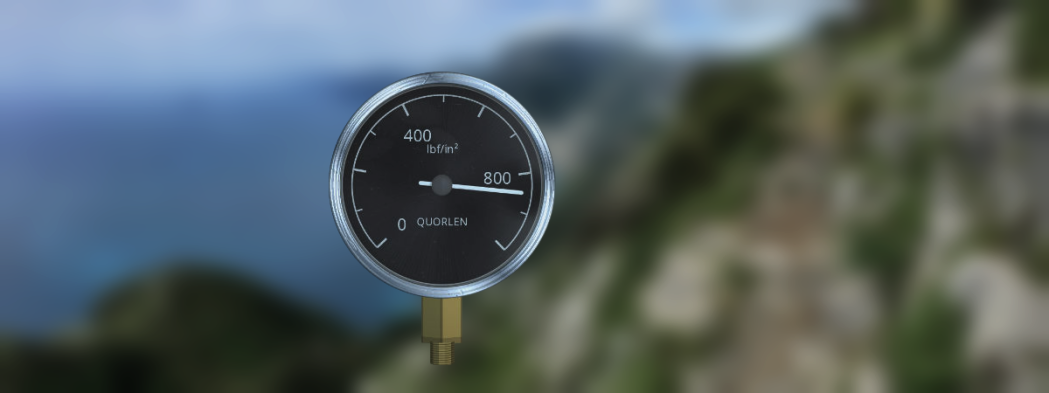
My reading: 850,psi
